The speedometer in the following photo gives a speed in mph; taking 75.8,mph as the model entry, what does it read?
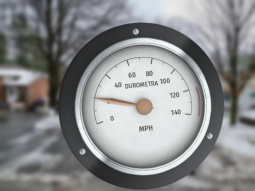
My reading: 20,mph
